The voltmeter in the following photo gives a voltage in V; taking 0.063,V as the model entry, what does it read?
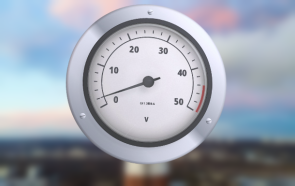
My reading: 2,V
